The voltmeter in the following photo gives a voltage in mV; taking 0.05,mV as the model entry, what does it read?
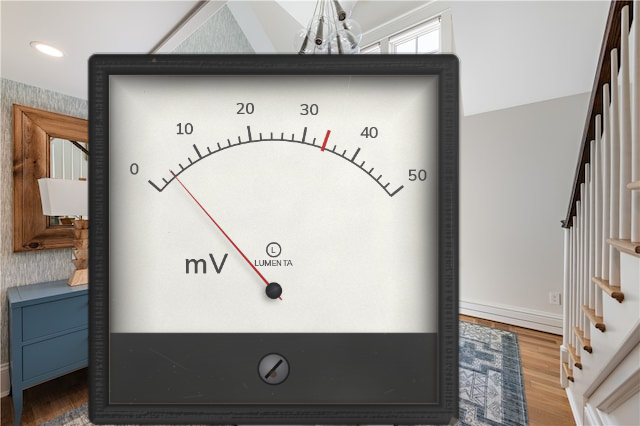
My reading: 4,mV
